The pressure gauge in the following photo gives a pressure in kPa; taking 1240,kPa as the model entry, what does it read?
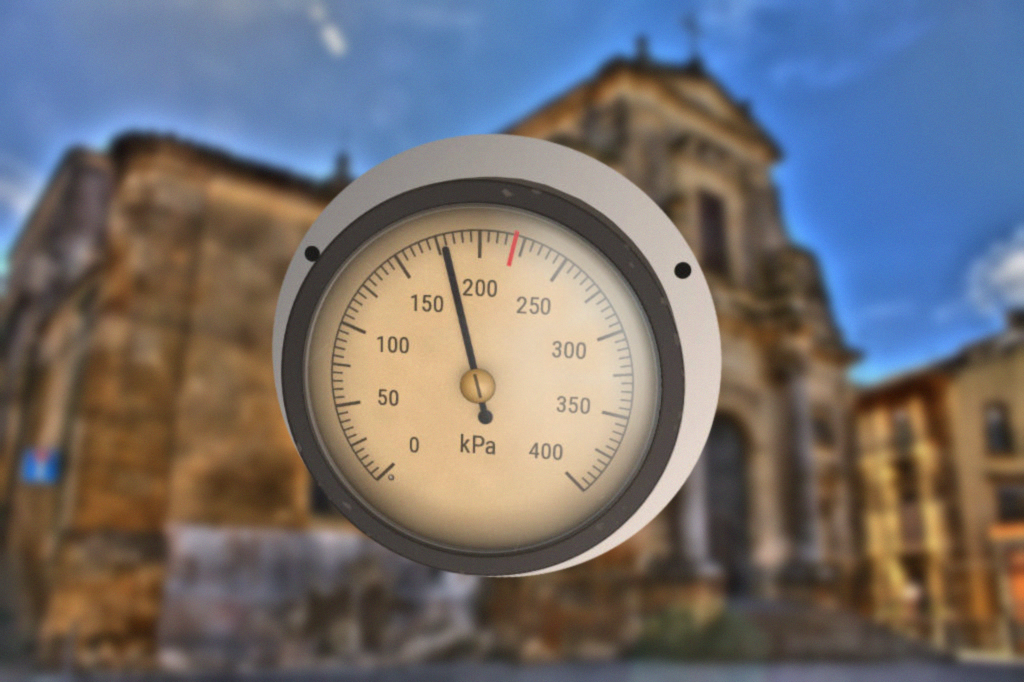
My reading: 180,kPa
